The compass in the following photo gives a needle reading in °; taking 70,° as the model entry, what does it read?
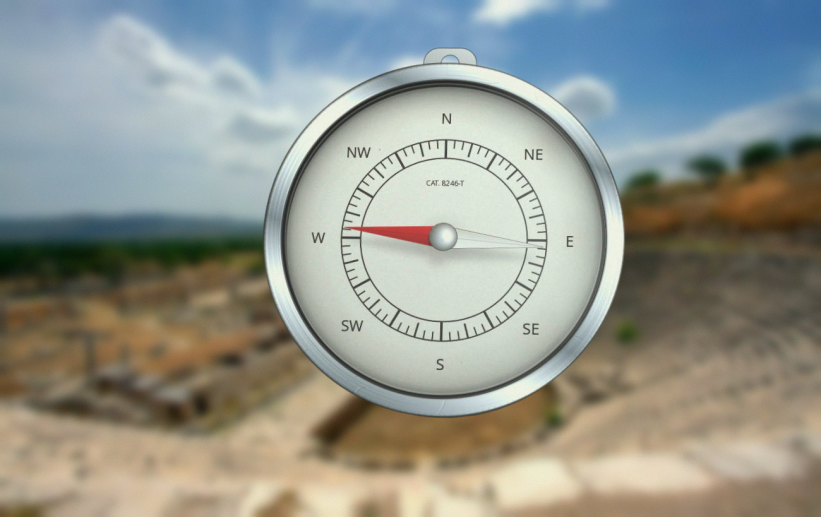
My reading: 275,°
